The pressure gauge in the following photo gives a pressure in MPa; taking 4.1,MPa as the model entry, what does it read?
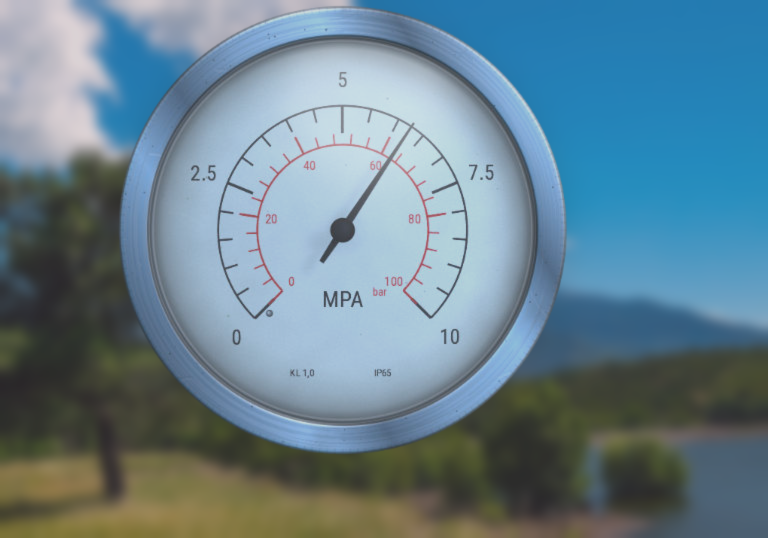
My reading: 6.25,MPa
